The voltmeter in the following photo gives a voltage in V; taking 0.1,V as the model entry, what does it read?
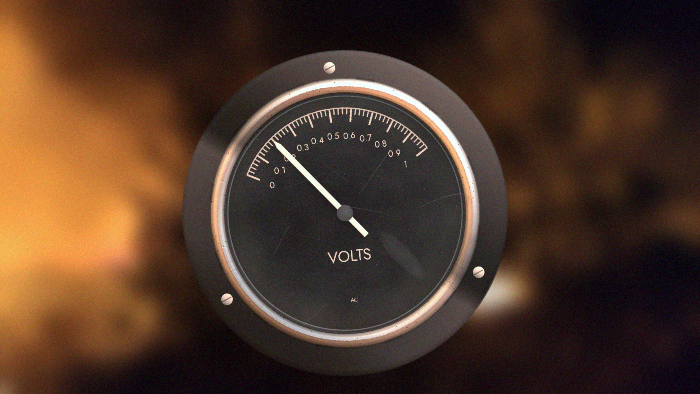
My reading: 0.2,V
